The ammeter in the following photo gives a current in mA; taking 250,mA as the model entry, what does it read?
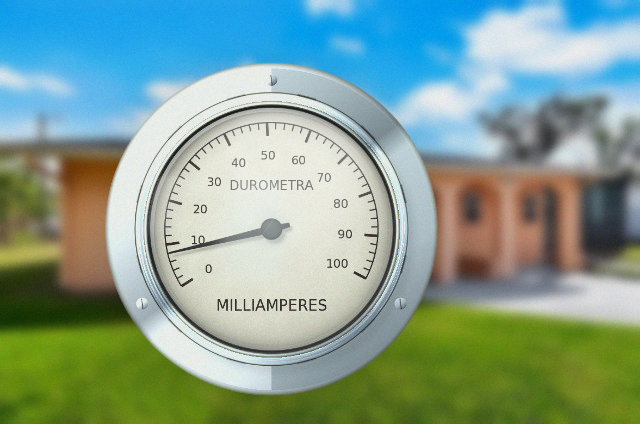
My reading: 8,mA
